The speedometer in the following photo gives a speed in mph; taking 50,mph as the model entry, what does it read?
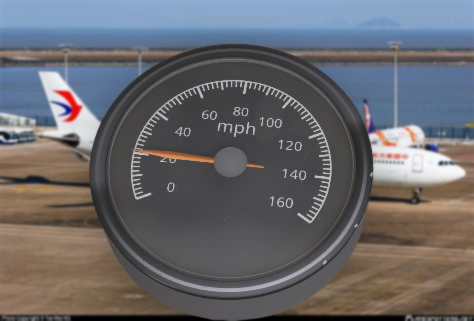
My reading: 20,mph
